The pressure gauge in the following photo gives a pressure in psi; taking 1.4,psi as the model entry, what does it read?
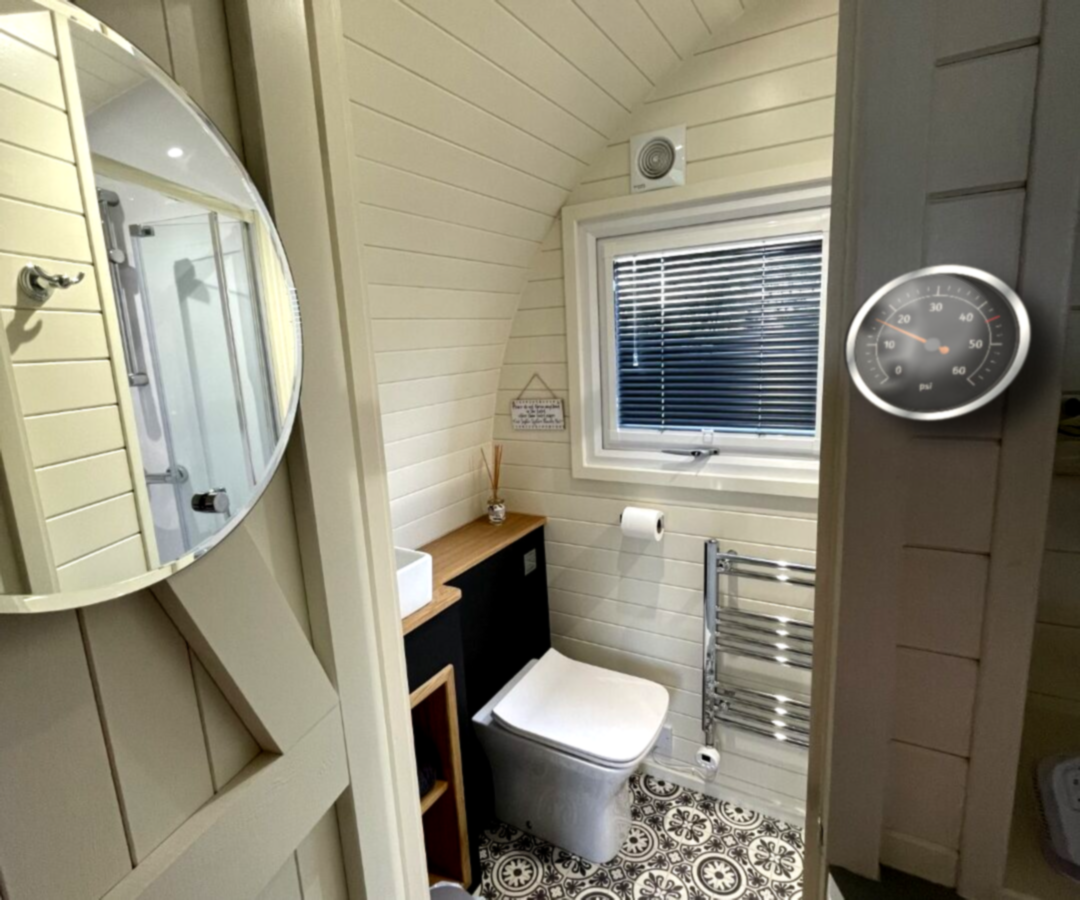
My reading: 16,psi
